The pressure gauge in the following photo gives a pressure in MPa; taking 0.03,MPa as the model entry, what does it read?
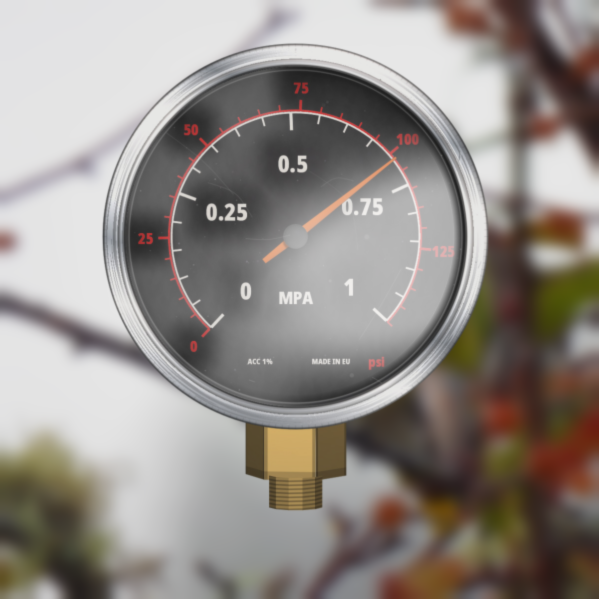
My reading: 0.7,MPa
